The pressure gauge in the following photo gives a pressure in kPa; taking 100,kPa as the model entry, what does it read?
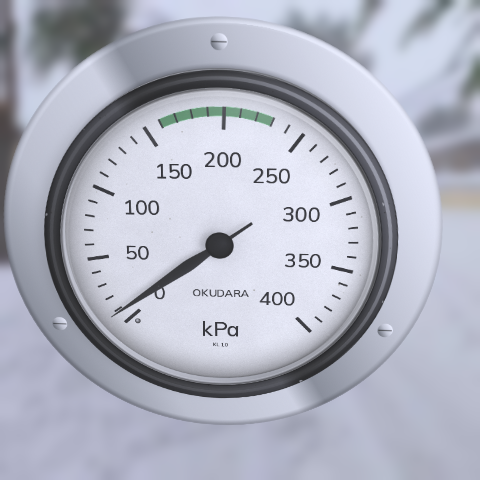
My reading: 10,kPa
